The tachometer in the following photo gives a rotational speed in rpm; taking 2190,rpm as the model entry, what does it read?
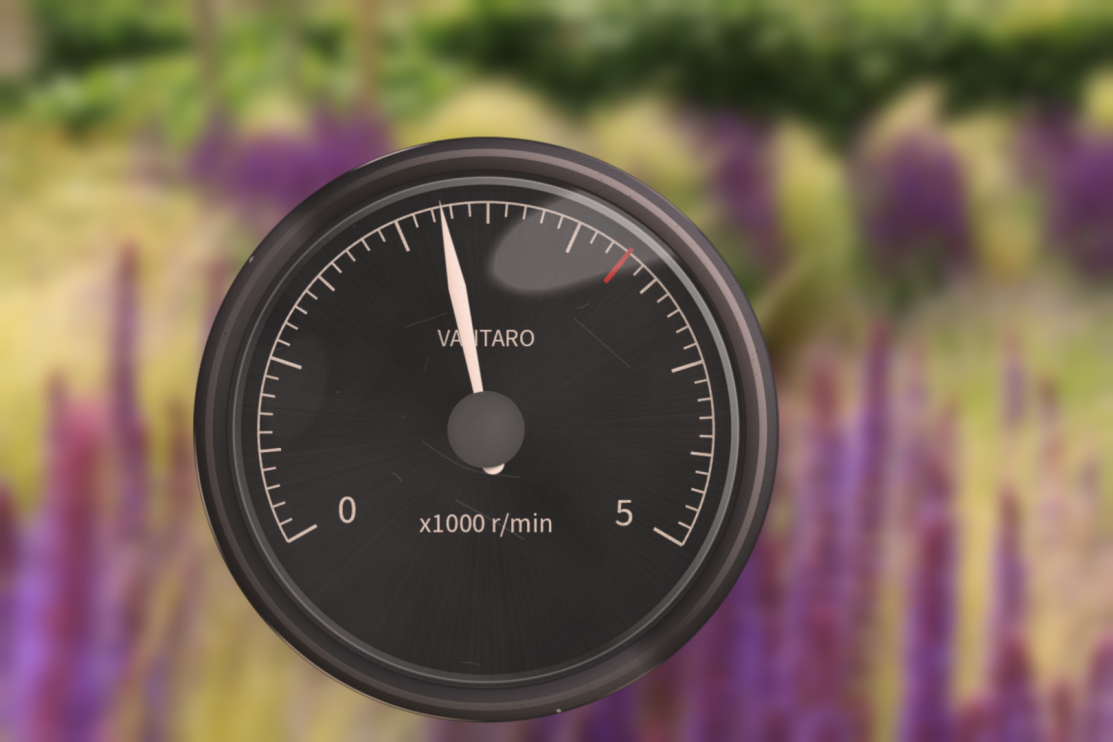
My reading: 2250,rpm
